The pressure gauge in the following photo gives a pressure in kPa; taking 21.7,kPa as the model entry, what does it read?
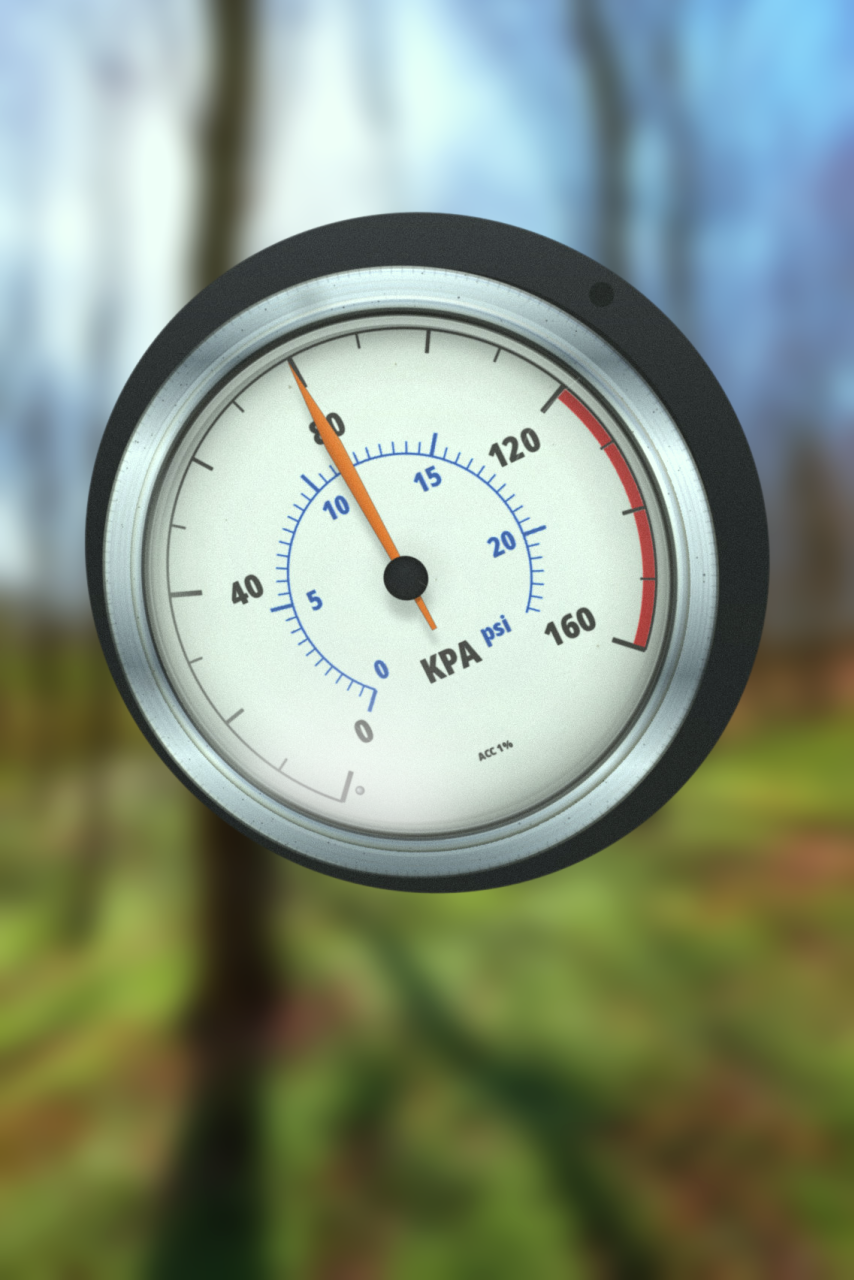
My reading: 80,kPa
